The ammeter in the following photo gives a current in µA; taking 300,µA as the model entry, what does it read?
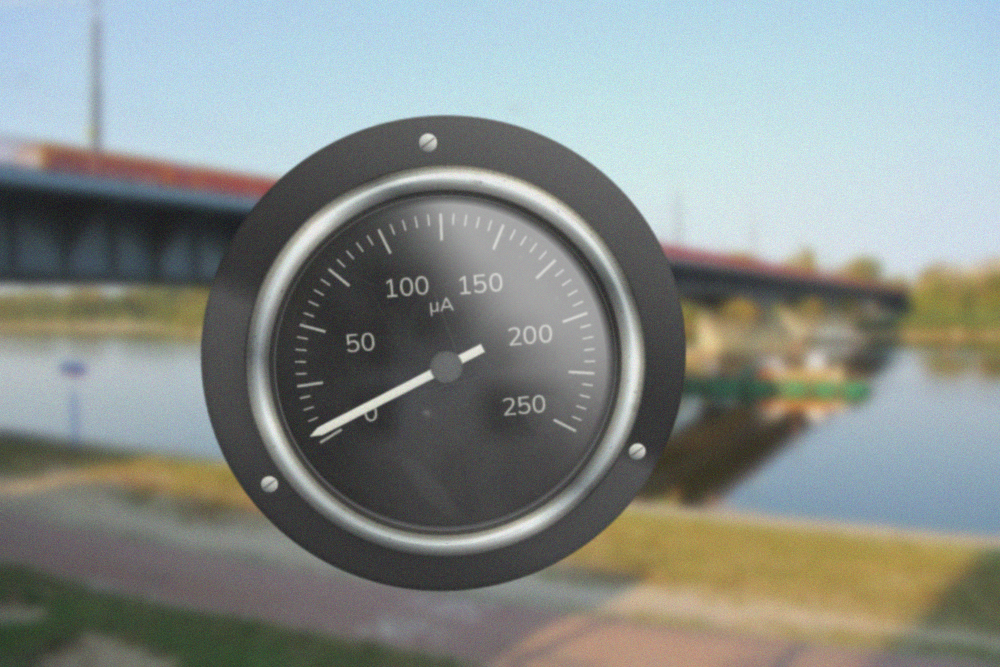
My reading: 5,µA
